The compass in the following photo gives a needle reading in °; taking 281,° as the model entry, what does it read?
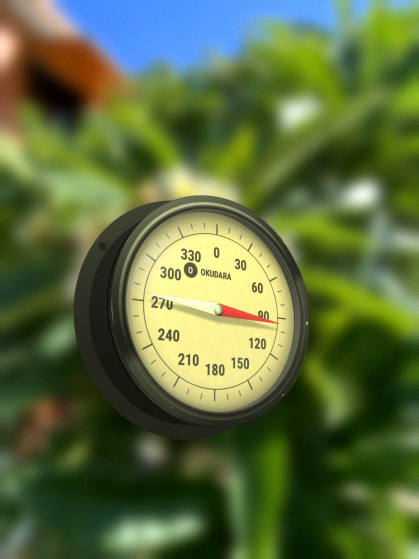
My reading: 95,°
